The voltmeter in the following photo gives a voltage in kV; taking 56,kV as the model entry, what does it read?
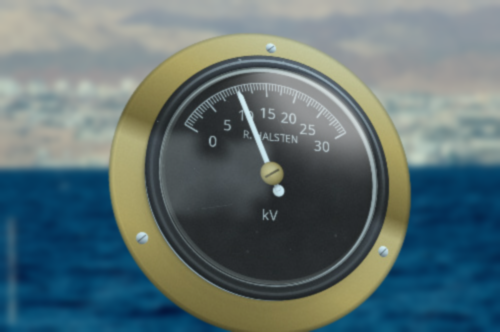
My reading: 10,kV
